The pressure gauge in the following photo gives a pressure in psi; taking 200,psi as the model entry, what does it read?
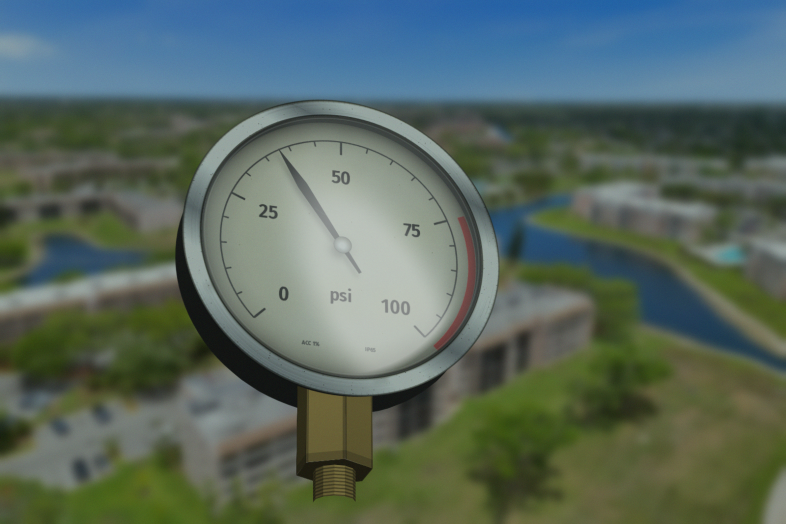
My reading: 37.5,psi
